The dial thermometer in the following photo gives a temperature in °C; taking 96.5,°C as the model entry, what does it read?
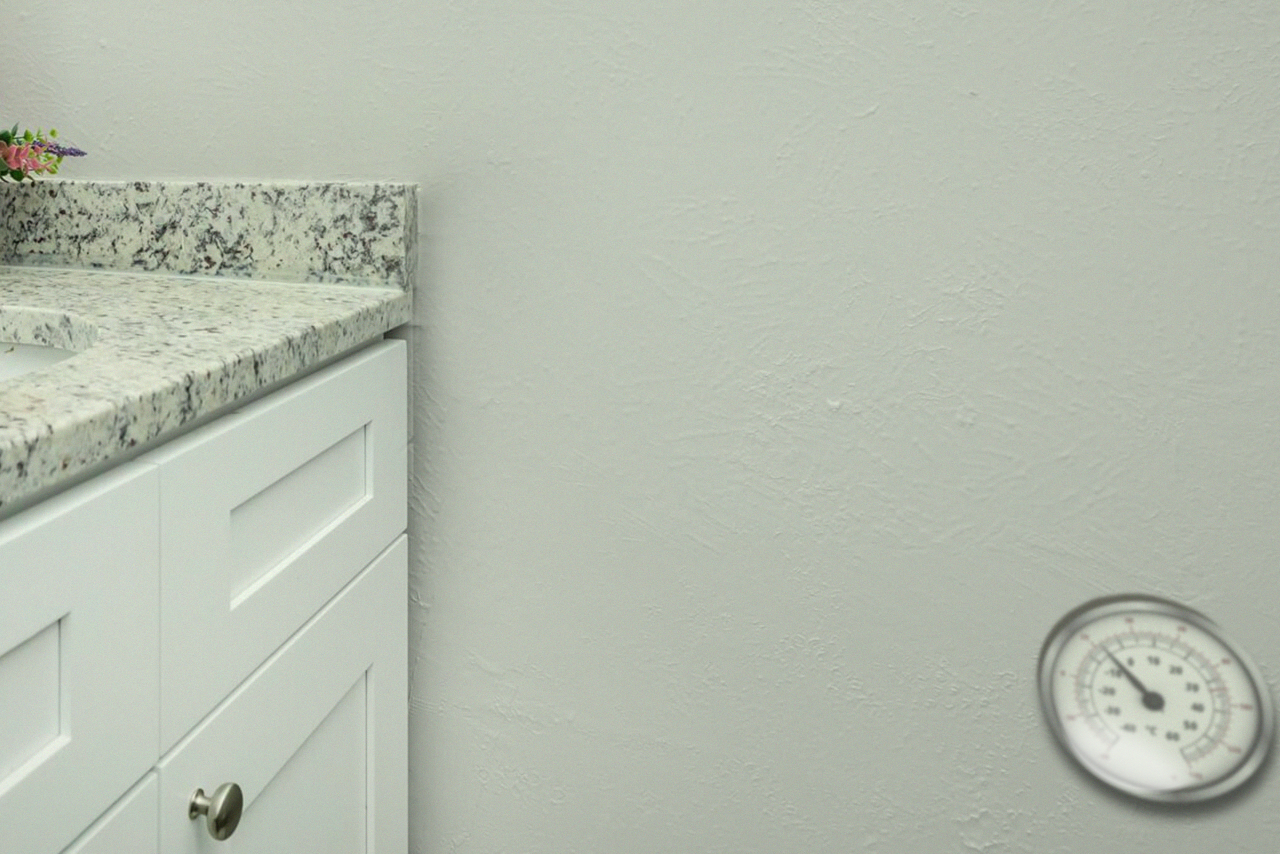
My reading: -5,°C
